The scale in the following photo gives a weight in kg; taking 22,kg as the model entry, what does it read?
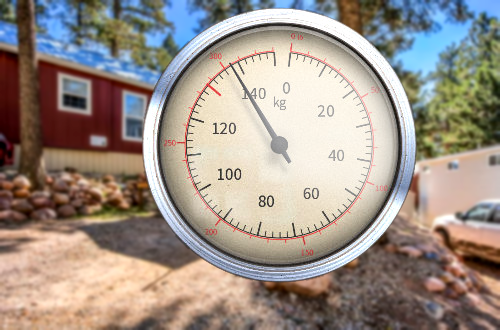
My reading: 138,kg
